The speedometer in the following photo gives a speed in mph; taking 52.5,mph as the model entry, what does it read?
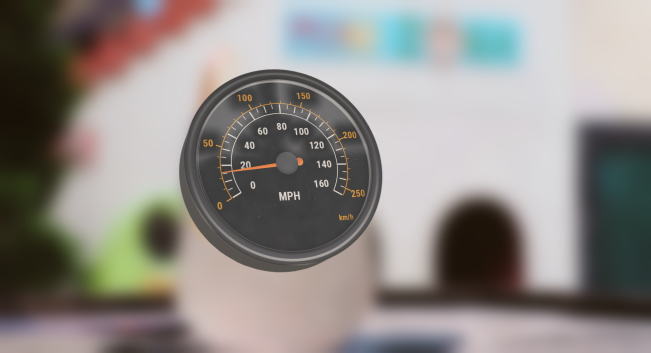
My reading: 15,mph
